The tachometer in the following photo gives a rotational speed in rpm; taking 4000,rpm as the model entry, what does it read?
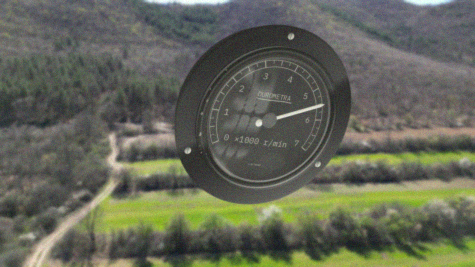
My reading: 5500,rpm
